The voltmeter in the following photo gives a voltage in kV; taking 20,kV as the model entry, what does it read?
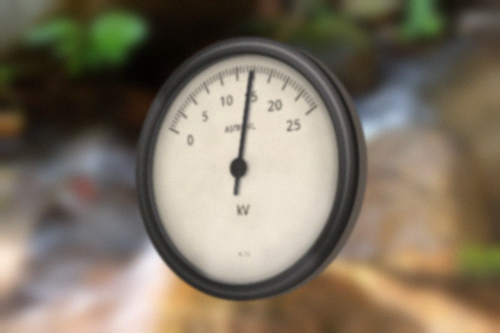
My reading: 15,kV
